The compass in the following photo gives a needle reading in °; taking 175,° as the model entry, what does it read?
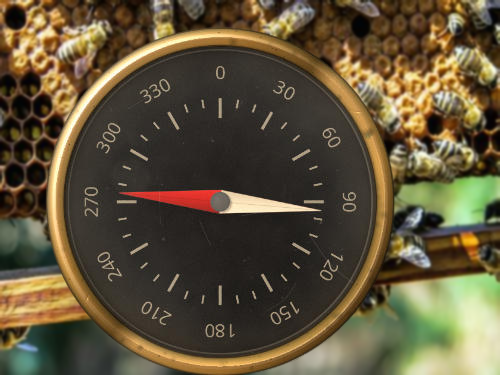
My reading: 275,°
